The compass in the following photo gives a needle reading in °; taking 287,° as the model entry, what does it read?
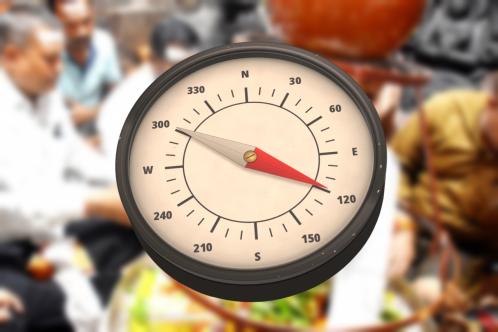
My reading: 120,°
